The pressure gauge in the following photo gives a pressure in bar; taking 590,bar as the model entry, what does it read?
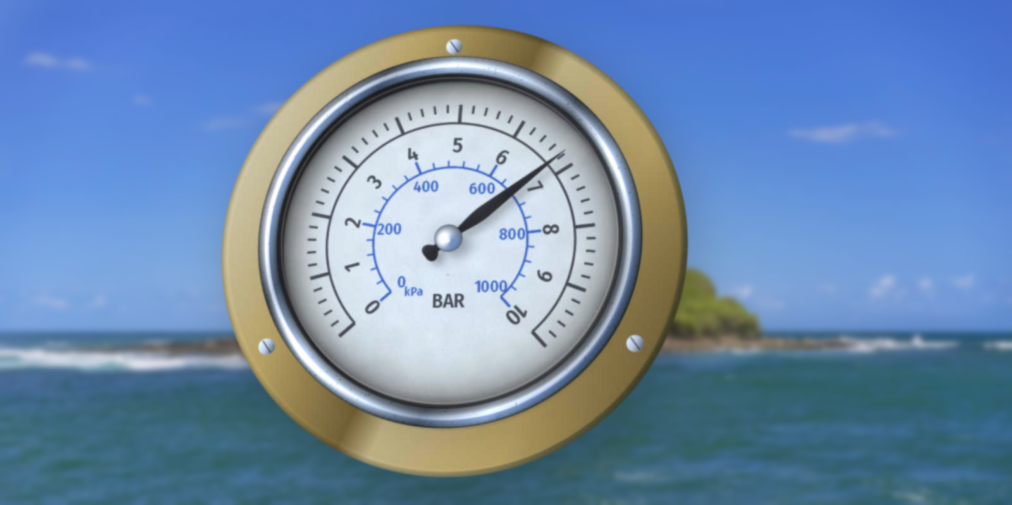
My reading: 6.8,bar
